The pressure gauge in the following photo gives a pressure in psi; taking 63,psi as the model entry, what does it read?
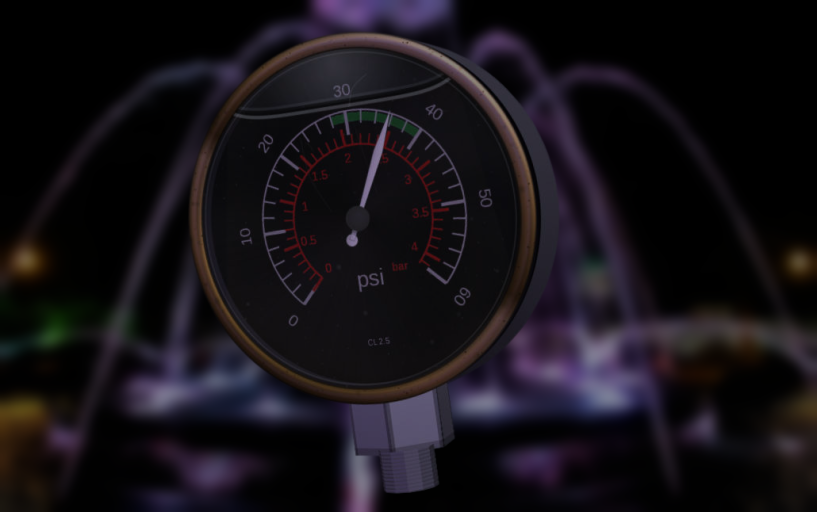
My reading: 36,psi
